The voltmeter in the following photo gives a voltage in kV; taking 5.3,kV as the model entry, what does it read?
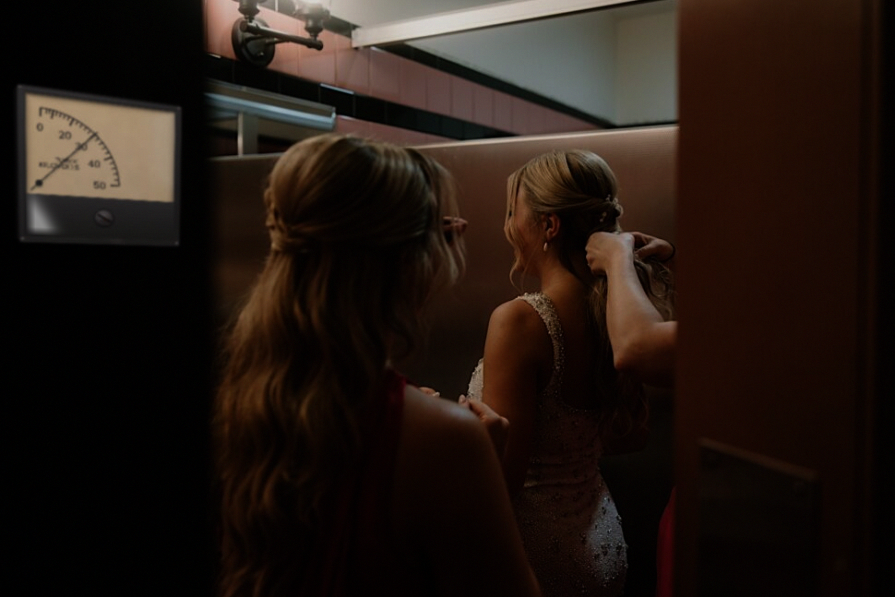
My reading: 30,kV
